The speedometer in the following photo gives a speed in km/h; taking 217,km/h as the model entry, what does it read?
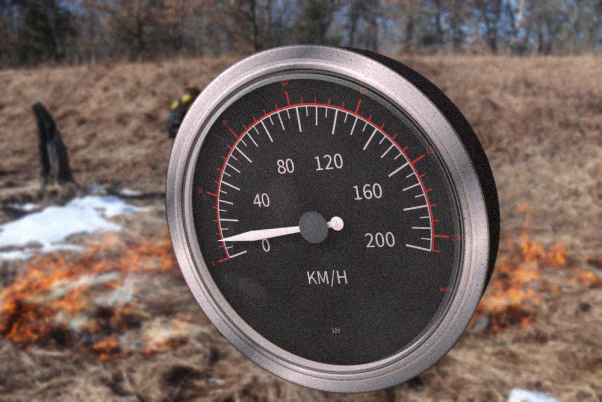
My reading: 10,km/h
